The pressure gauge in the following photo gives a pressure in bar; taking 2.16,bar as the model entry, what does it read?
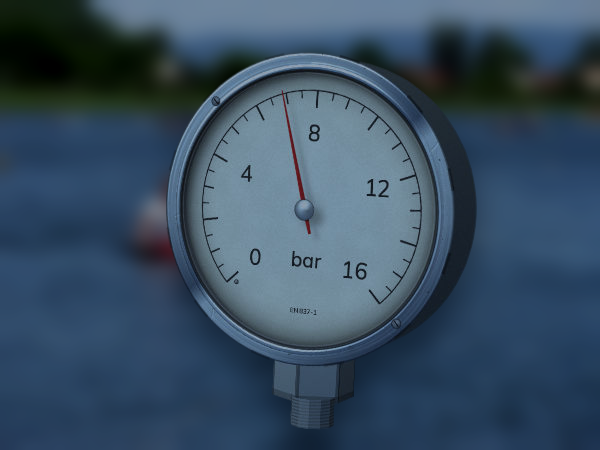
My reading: 7,bar
